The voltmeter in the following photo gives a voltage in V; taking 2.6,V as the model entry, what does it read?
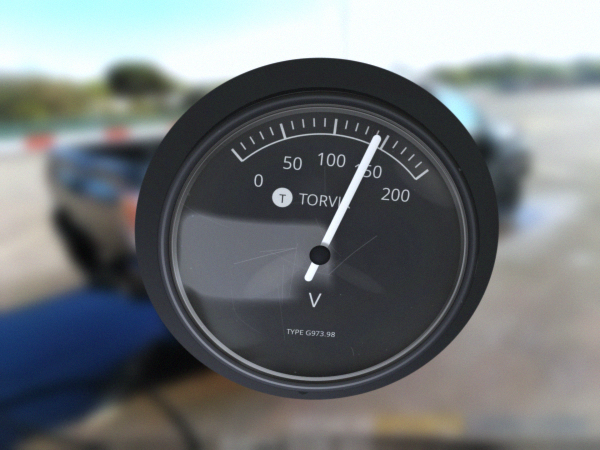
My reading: 140,V
